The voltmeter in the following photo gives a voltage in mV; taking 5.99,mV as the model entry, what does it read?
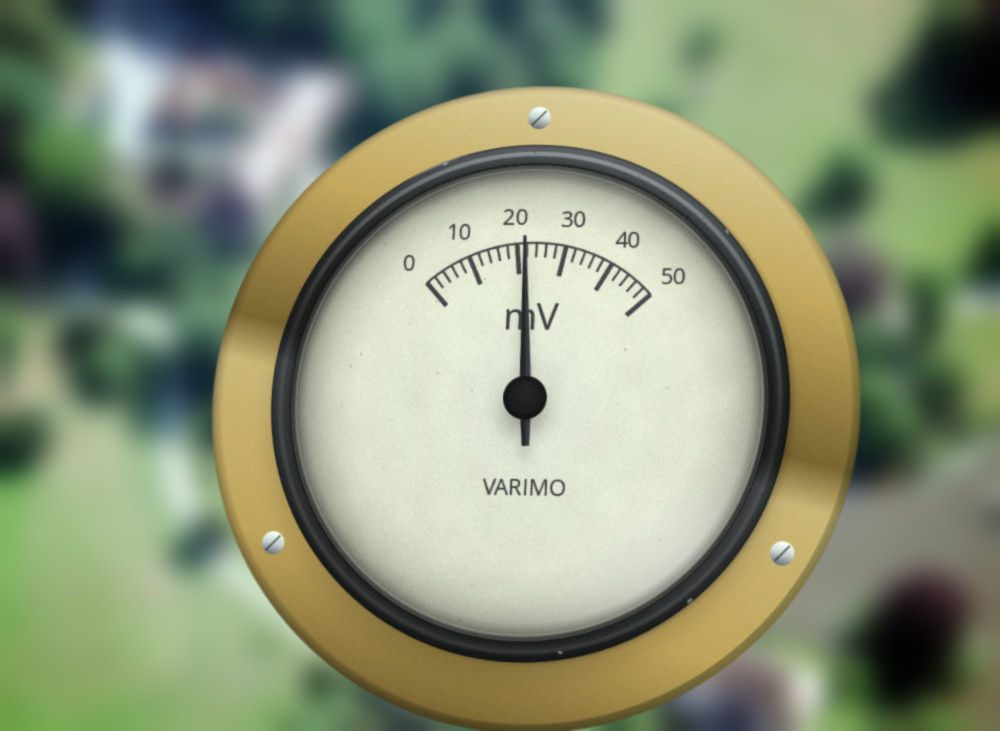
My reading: 22,mV
